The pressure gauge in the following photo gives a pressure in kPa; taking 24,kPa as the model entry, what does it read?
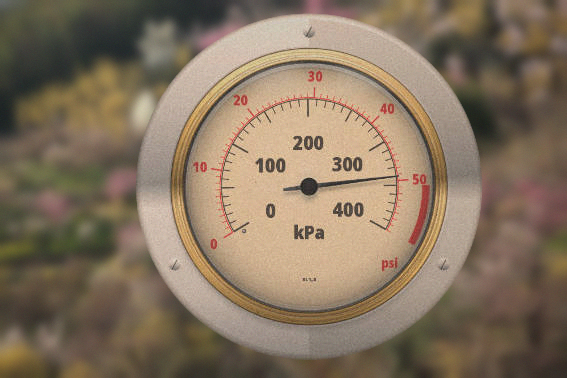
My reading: 340,kPa
